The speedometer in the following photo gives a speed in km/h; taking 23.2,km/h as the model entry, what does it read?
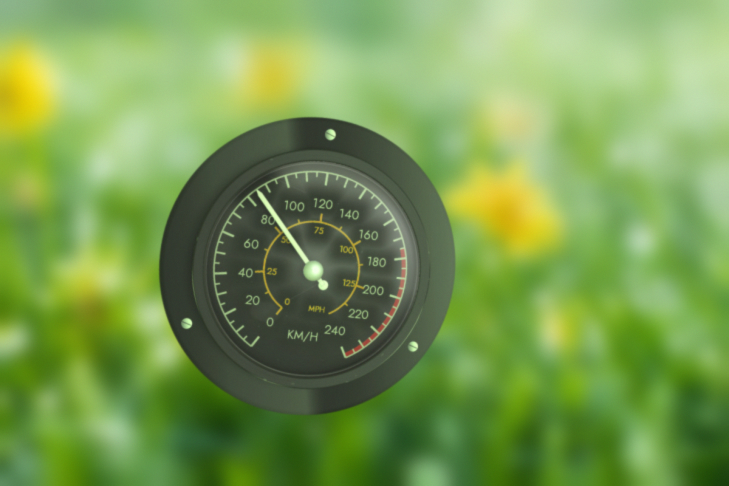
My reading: 85,km/h
